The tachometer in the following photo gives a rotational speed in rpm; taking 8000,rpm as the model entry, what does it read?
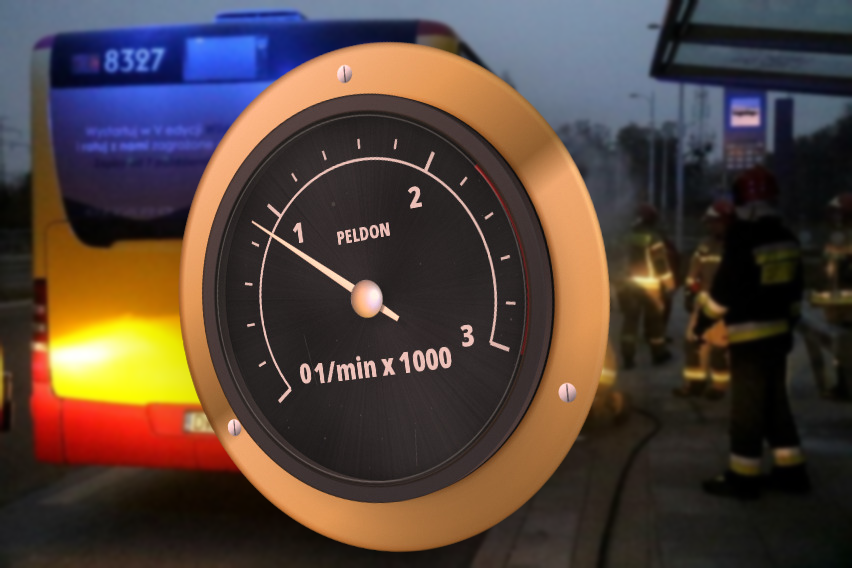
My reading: 900,rpm
